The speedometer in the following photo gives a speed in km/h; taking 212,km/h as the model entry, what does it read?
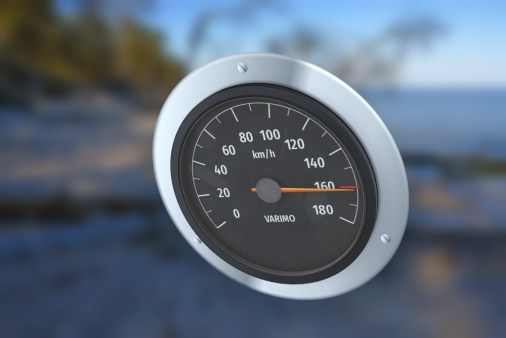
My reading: 160,km/h
